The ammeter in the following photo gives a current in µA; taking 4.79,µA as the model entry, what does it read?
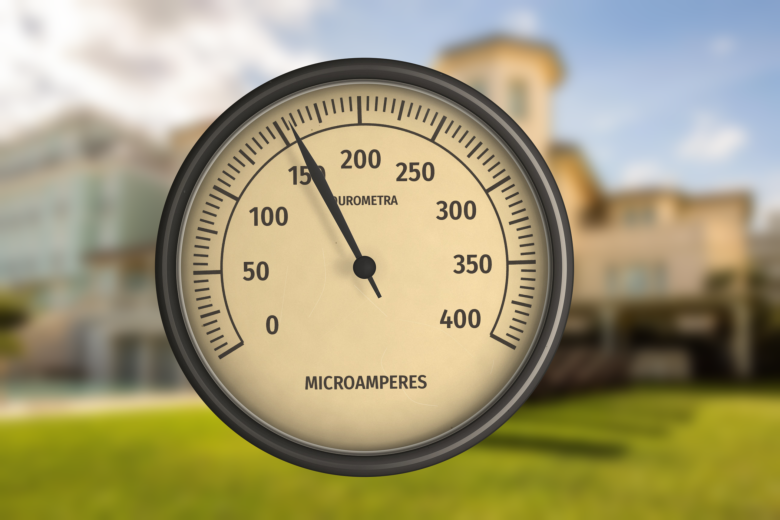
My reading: 157.5,µA
